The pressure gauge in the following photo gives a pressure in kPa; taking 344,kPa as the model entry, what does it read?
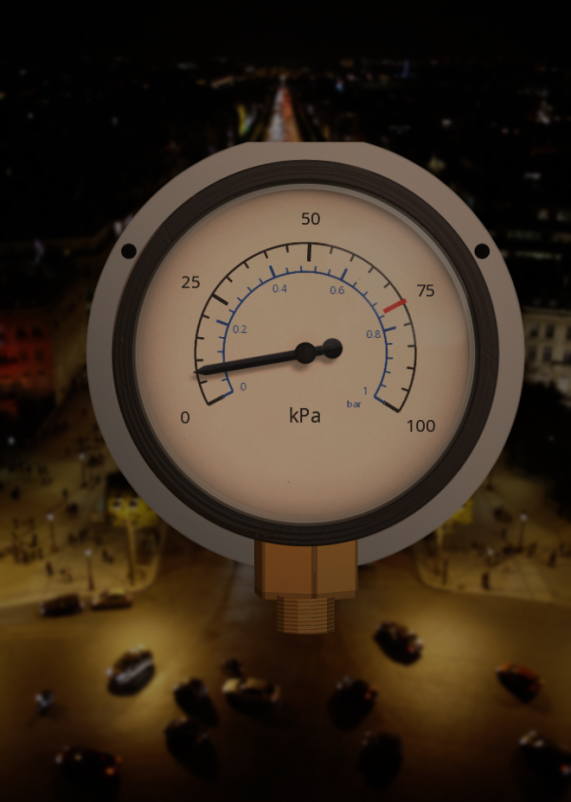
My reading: 7.5,kPa
